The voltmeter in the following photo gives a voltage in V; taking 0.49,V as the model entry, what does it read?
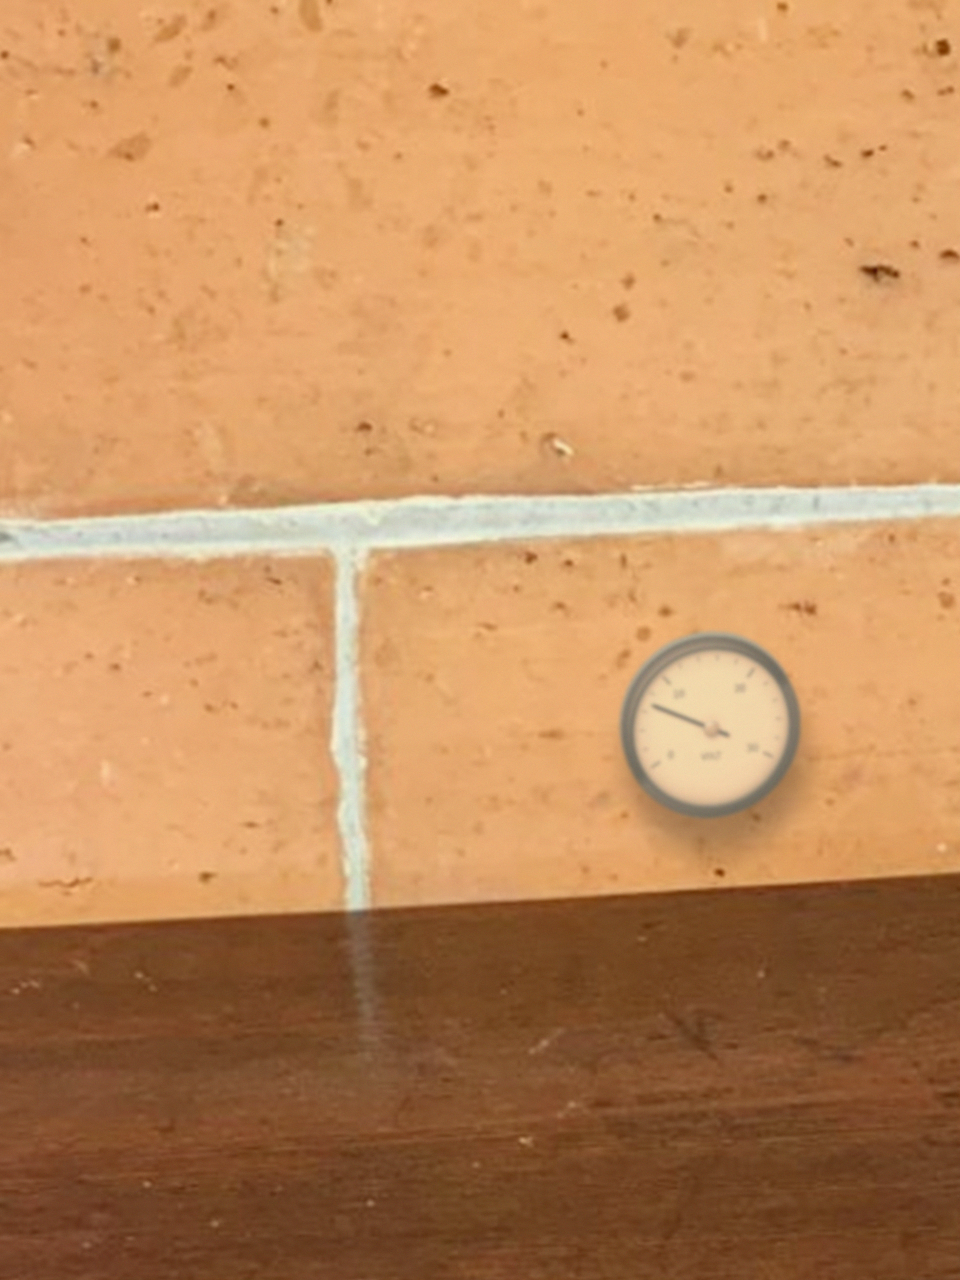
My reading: 7,V
